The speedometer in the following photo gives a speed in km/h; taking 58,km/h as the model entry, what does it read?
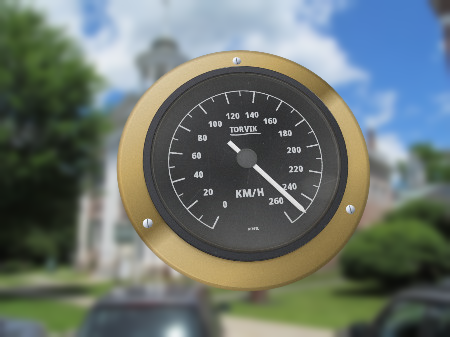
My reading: 250,km/h
